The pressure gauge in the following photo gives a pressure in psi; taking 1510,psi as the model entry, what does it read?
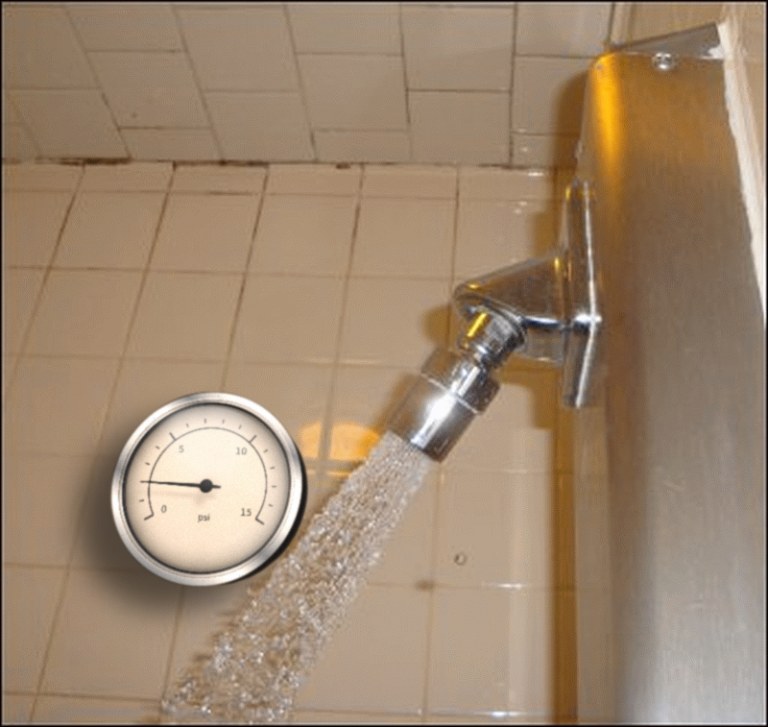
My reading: 2,psi
